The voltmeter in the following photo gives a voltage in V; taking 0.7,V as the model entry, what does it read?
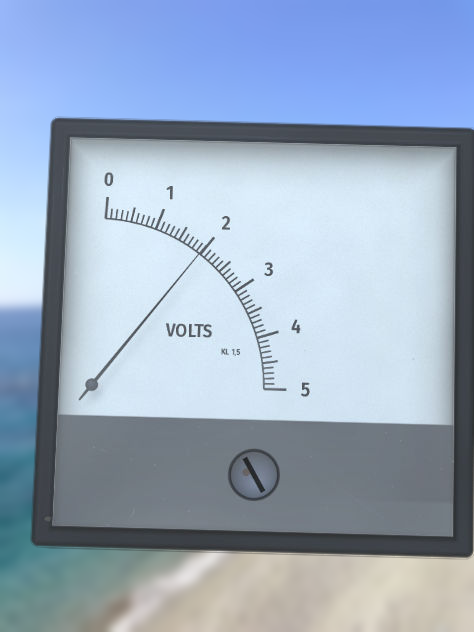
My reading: 2,V
